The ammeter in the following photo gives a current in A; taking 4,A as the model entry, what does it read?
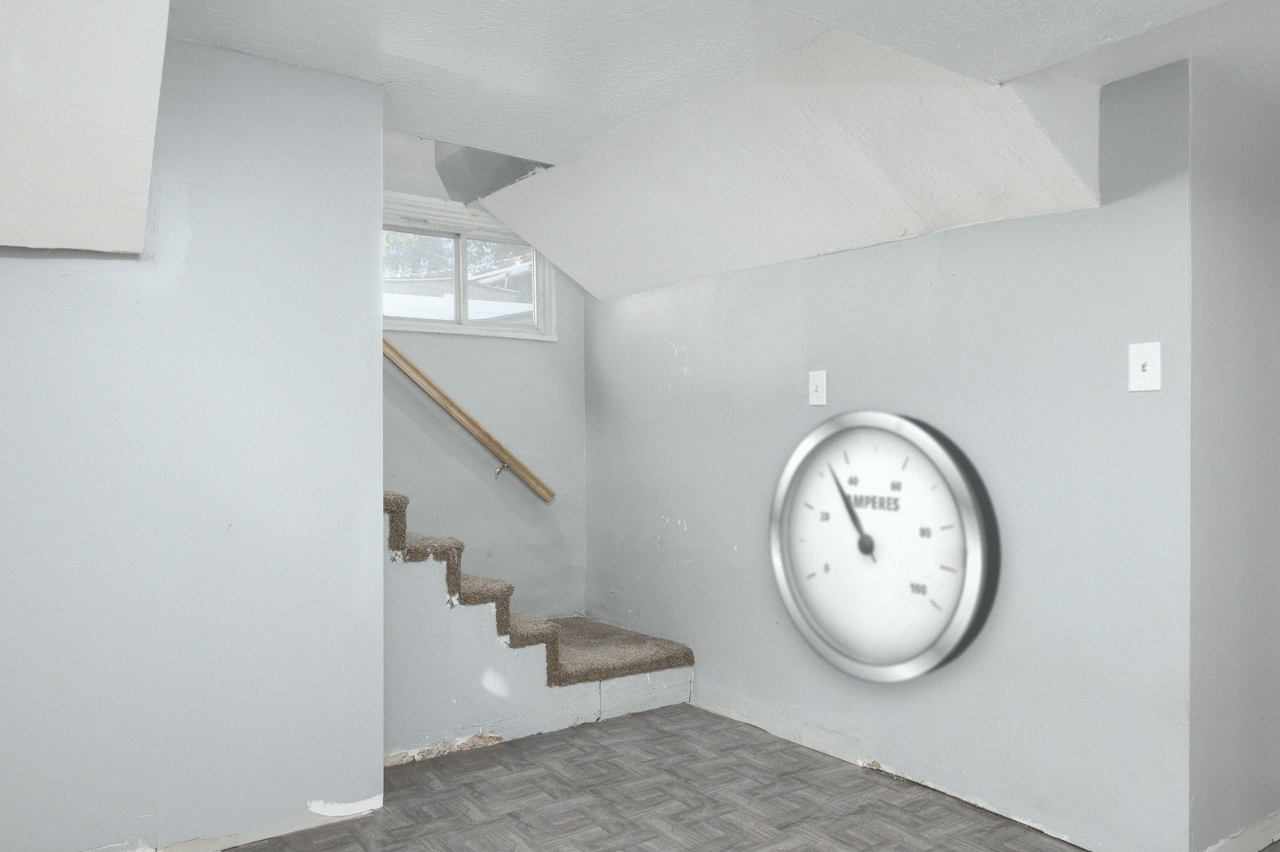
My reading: 35,A
